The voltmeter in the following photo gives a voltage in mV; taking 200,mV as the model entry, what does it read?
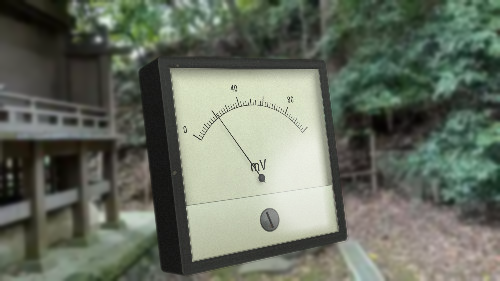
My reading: 20,mV
